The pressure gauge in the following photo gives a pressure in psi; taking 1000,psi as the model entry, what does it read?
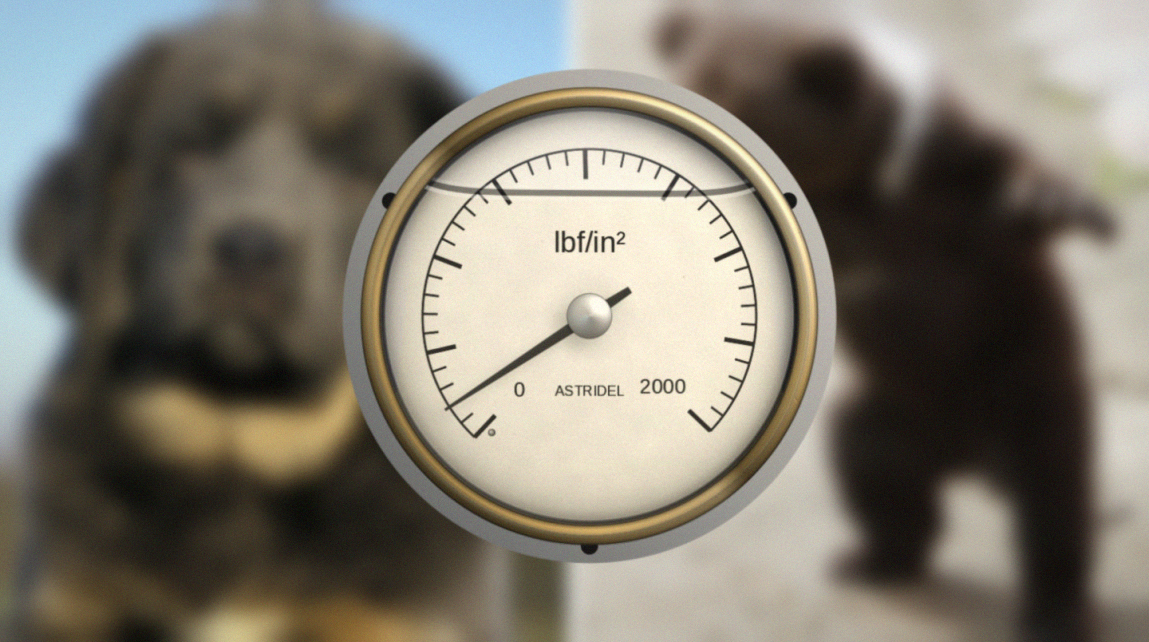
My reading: 100,psi
